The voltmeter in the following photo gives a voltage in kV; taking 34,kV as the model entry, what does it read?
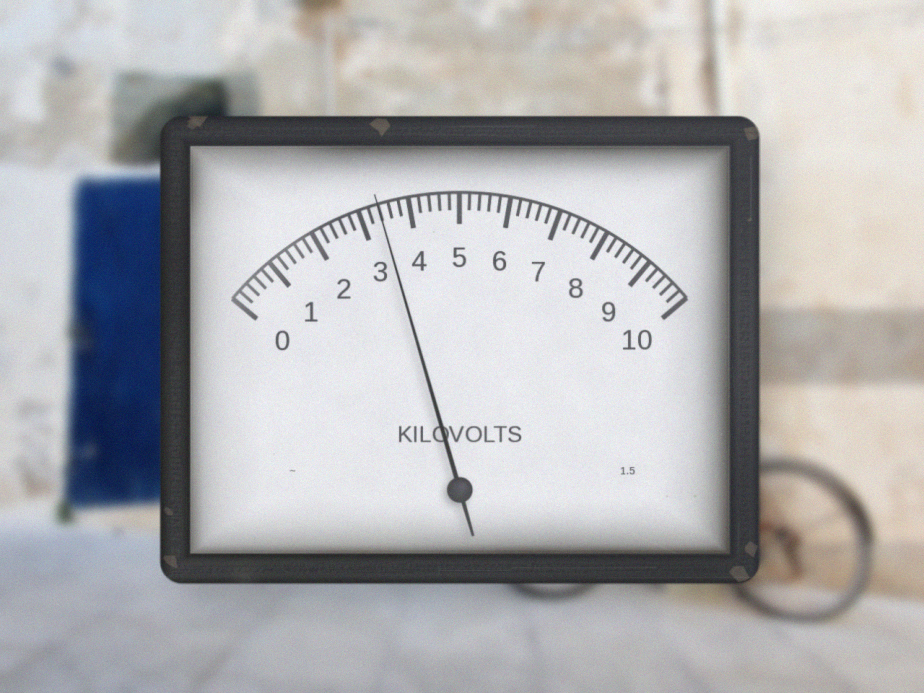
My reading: 3.4,kV
